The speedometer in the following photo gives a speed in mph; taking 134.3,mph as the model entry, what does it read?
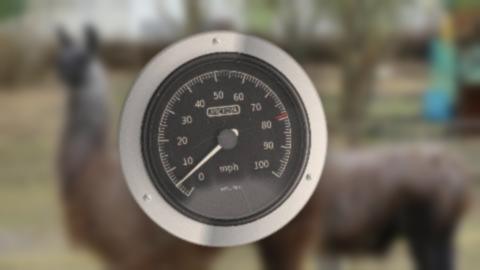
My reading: 5,mph
